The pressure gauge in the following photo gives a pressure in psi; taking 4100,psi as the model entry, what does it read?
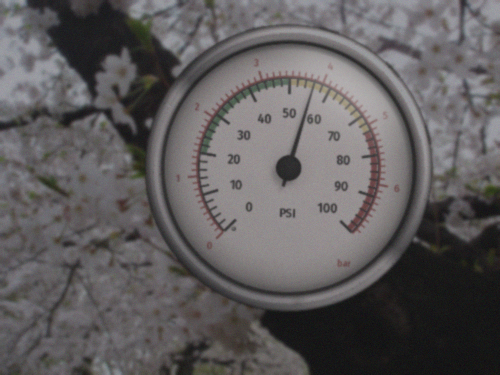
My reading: 56,psi
